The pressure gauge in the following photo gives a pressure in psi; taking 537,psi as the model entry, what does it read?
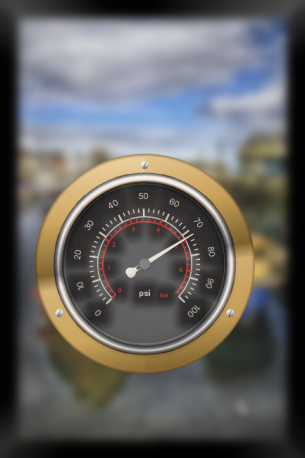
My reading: 72,psi
